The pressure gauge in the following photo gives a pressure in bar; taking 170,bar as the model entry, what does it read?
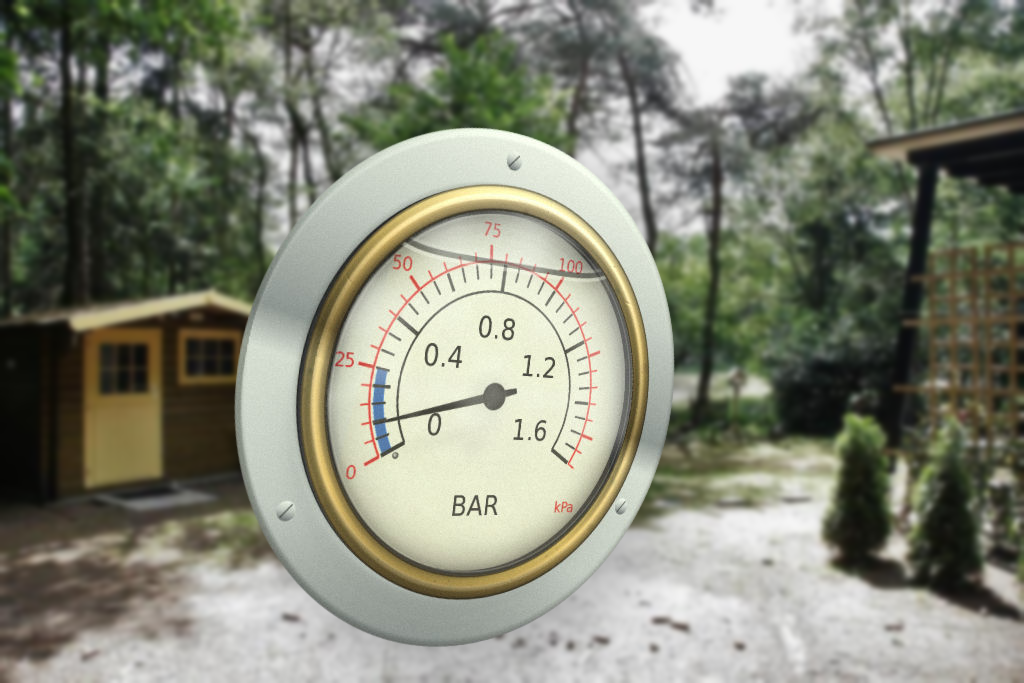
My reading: 0.1,bar
